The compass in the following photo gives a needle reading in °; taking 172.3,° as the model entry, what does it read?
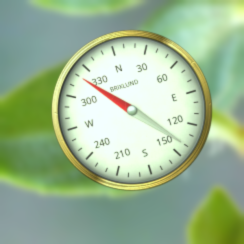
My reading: 320,°
